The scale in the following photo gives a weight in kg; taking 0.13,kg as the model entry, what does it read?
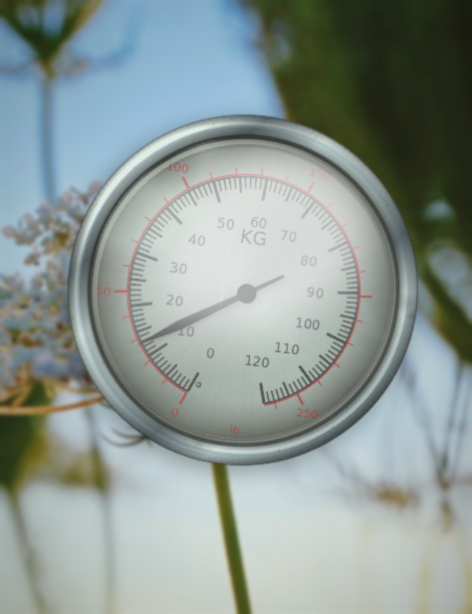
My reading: 13,kg
